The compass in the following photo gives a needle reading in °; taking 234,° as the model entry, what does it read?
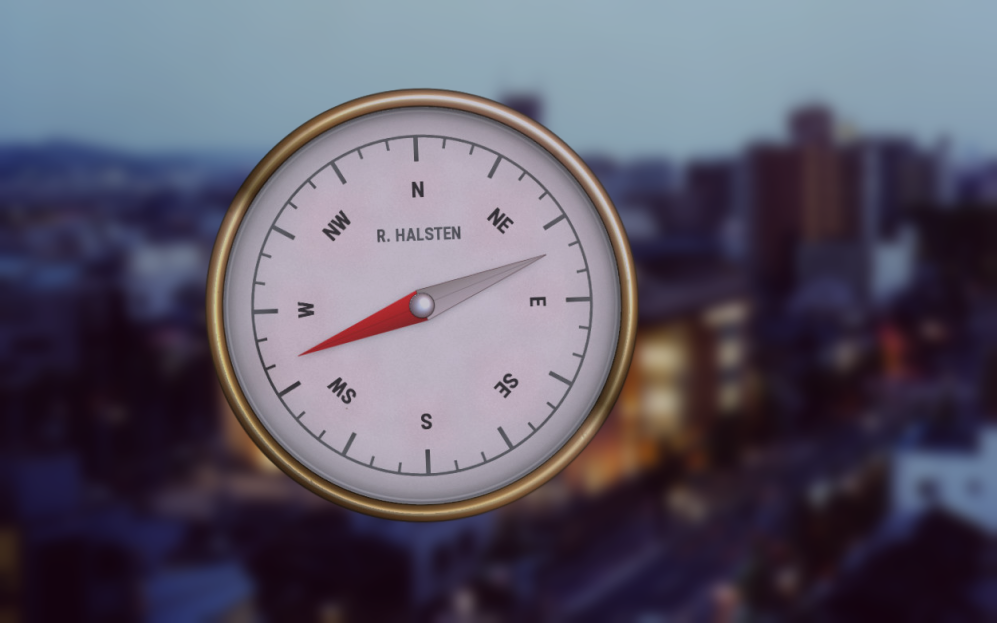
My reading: 250,°
